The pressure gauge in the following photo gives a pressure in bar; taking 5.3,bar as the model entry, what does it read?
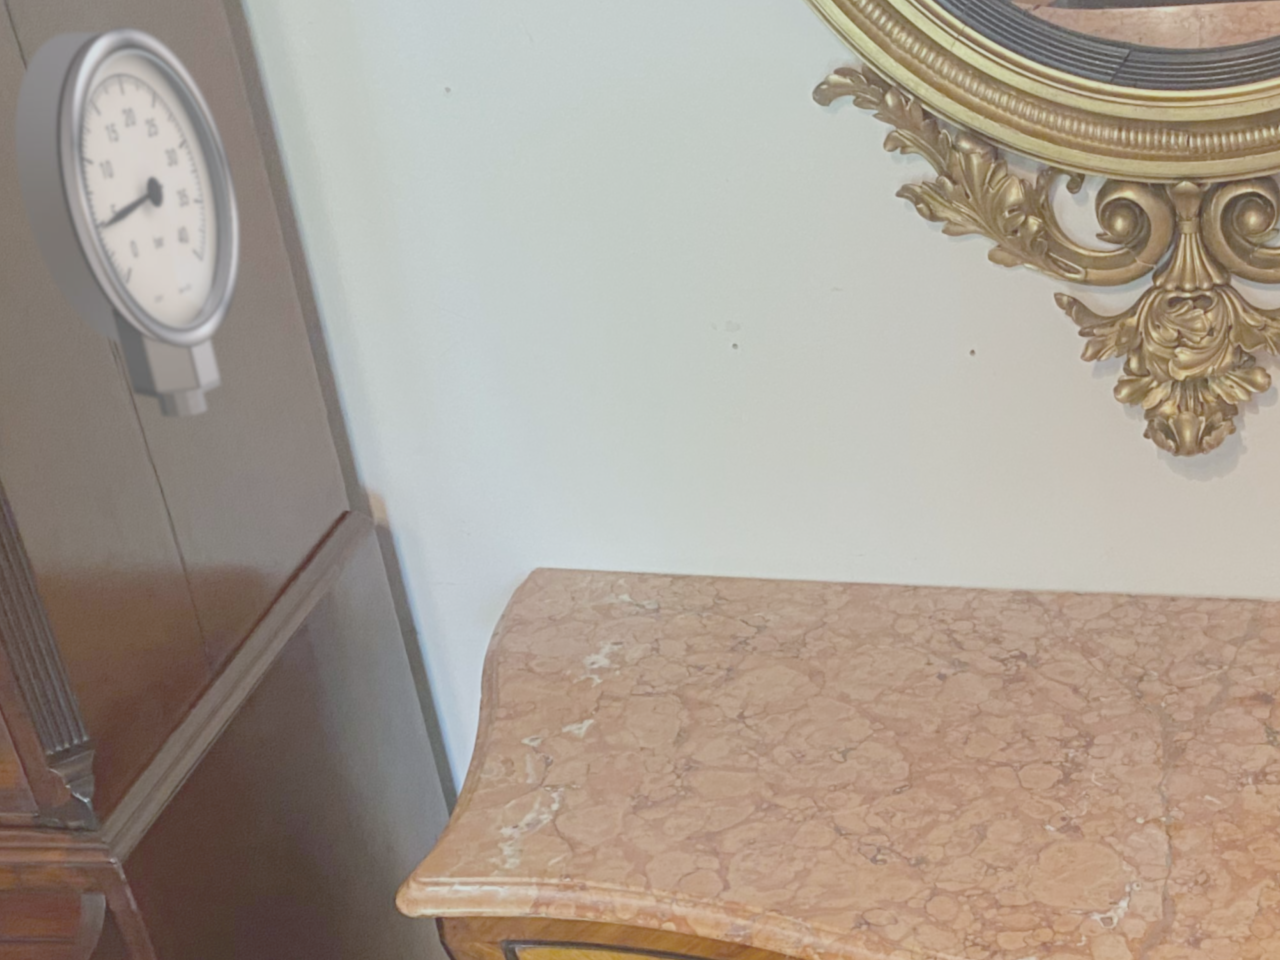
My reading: 5,bar
